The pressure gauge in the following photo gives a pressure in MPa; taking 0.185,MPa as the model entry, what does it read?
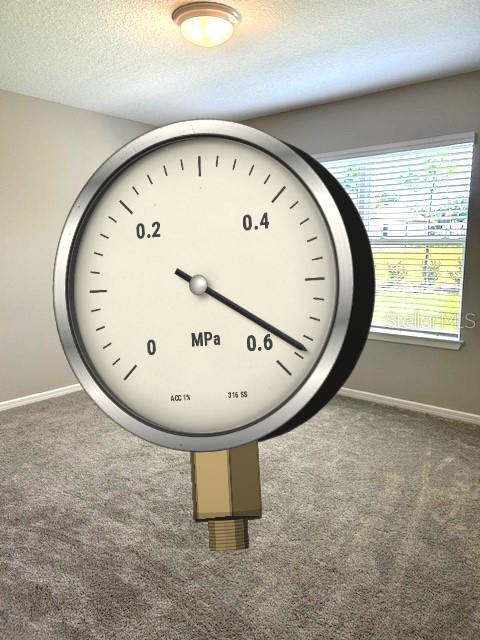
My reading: 0.57,MPa
